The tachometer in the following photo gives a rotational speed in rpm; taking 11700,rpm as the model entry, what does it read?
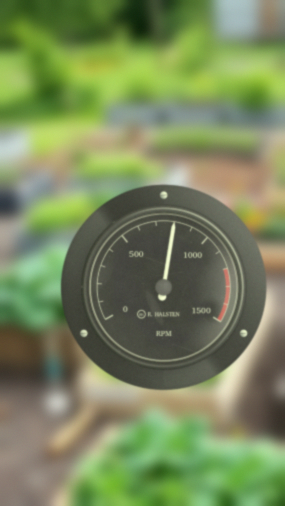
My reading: 800,rpm
